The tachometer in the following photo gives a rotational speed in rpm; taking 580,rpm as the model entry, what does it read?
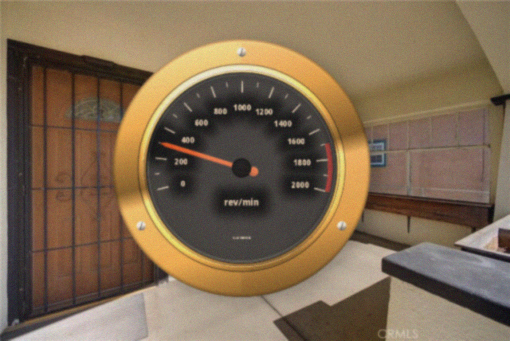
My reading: 300,rpm
